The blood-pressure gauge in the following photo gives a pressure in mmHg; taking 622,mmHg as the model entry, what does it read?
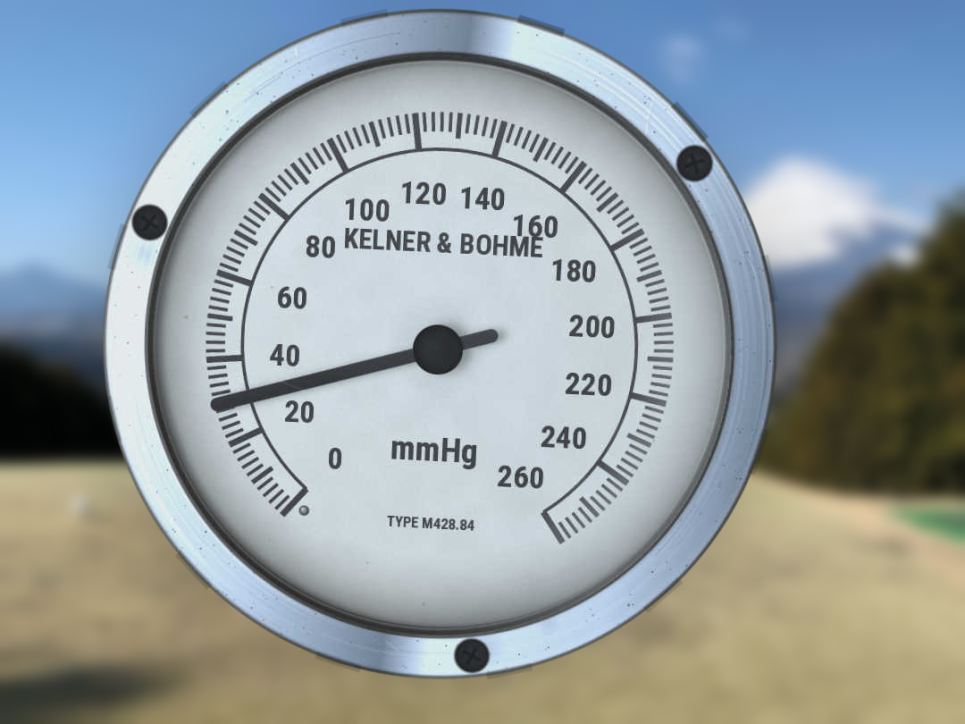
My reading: 30,mmHg
